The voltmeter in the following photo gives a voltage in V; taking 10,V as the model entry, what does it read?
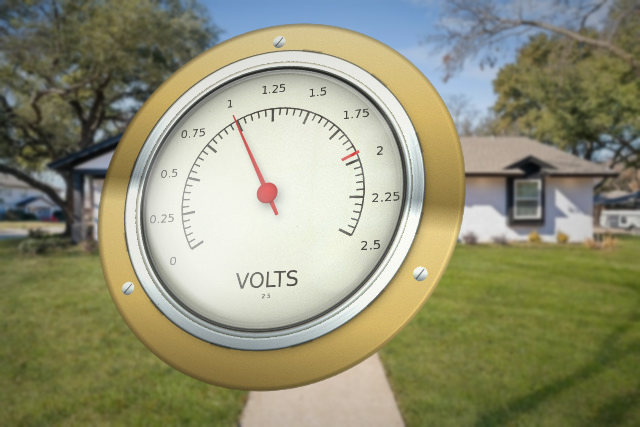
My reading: 1,V
